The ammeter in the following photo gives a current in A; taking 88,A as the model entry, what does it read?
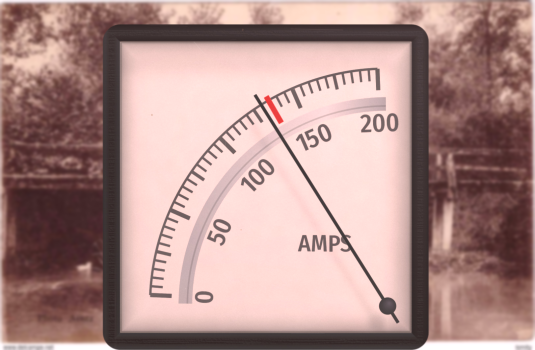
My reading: 130,A
